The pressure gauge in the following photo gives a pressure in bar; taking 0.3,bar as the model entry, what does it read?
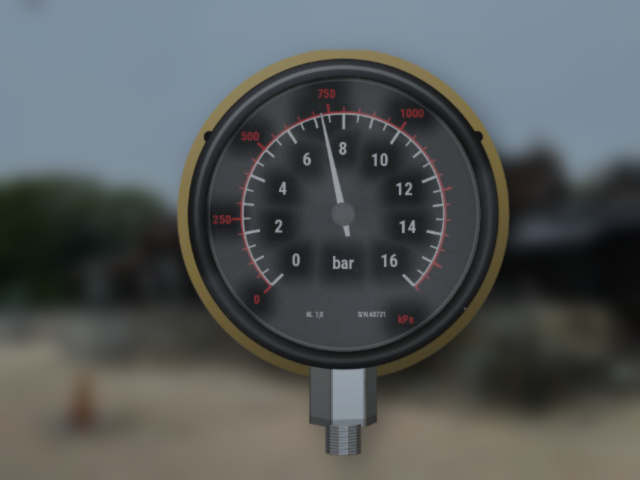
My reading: 7.25,bar
